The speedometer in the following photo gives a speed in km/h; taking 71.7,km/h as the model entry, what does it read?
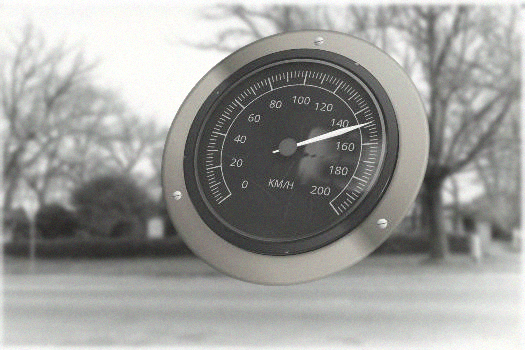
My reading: 150,km/h
